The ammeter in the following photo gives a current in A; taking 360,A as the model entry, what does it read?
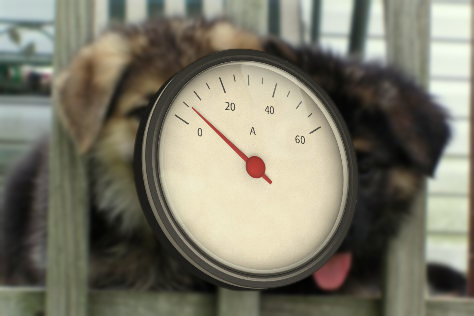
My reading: 5,A
